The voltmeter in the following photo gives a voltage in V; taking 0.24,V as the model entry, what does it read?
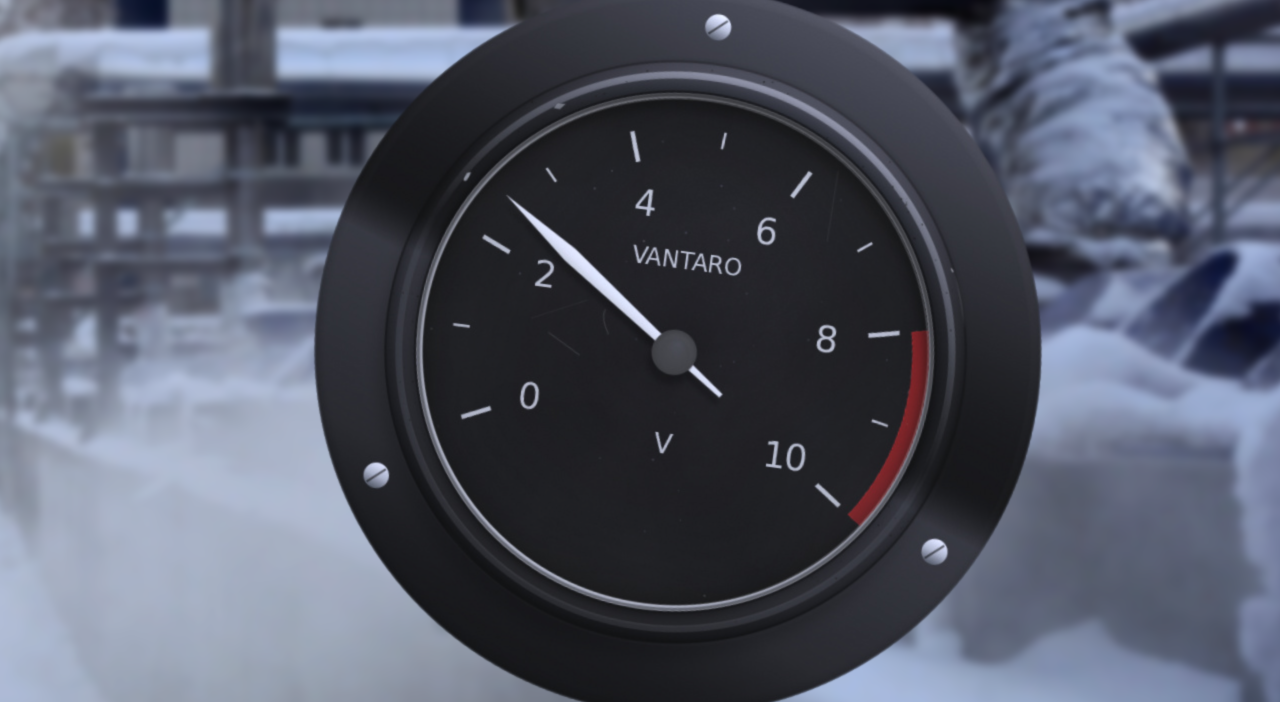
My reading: 2.5,V
